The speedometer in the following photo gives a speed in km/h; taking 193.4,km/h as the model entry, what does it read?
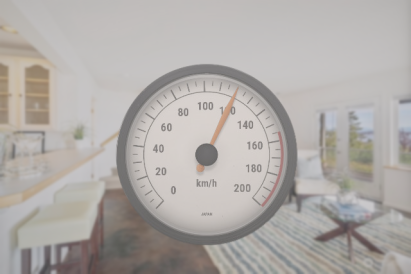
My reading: 120,km/h
